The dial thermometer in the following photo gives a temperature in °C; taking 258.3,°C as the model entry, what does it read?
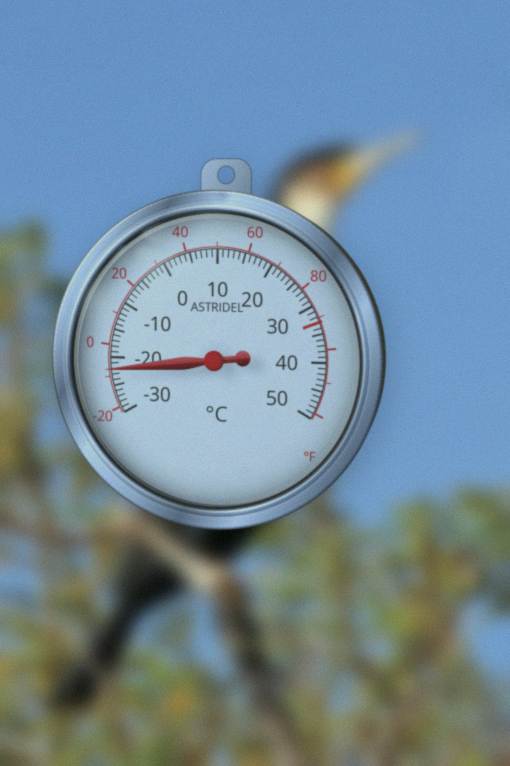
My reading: -22,°C
